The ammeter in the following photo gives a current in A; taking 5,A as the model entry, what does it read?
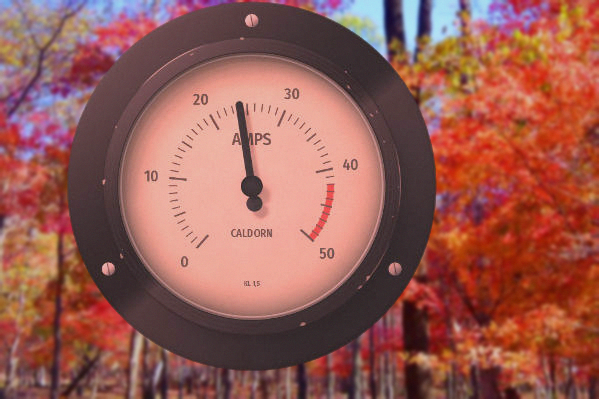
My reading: 24,A
